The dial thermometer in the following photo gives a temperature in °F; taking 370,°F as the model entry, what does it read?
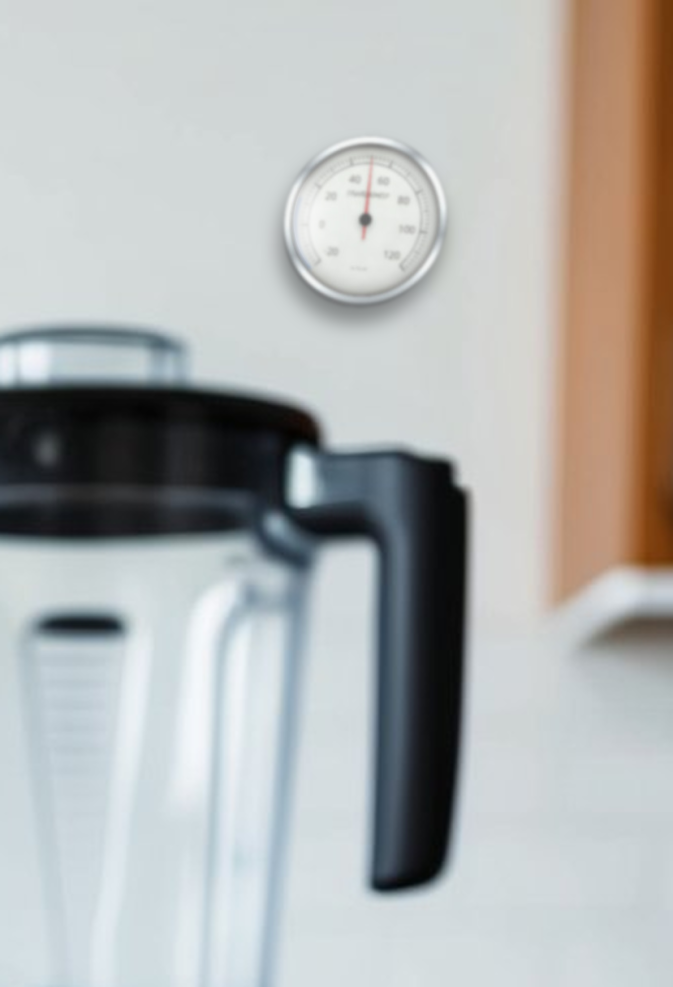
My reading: 50,°F
